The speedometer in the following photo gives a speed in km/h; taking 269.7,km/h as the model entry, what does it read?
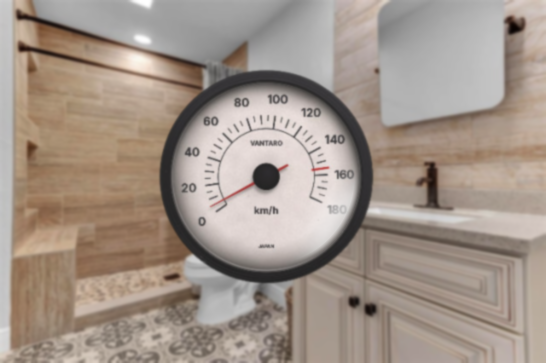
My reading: 5,km/h
